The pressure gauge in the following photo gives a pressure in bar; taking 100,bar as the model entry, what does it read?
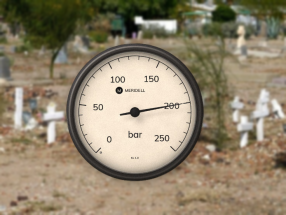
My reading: 200,bar
